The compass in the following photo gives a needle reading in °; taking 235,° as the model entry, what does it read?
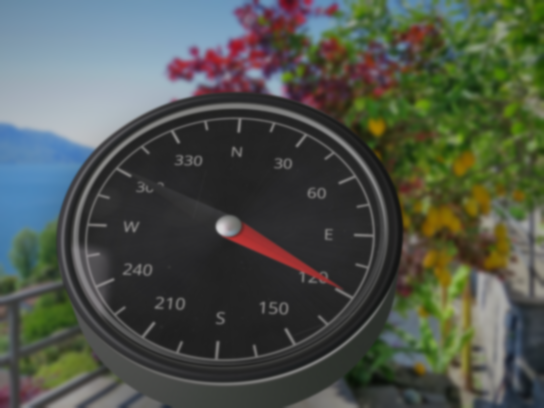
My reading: 120,°
